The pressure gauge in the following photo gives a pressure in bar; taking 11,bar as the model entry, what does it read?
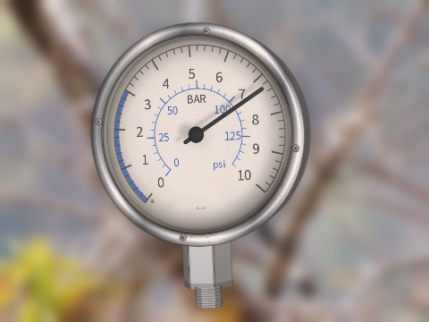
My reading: 7.3,bar
